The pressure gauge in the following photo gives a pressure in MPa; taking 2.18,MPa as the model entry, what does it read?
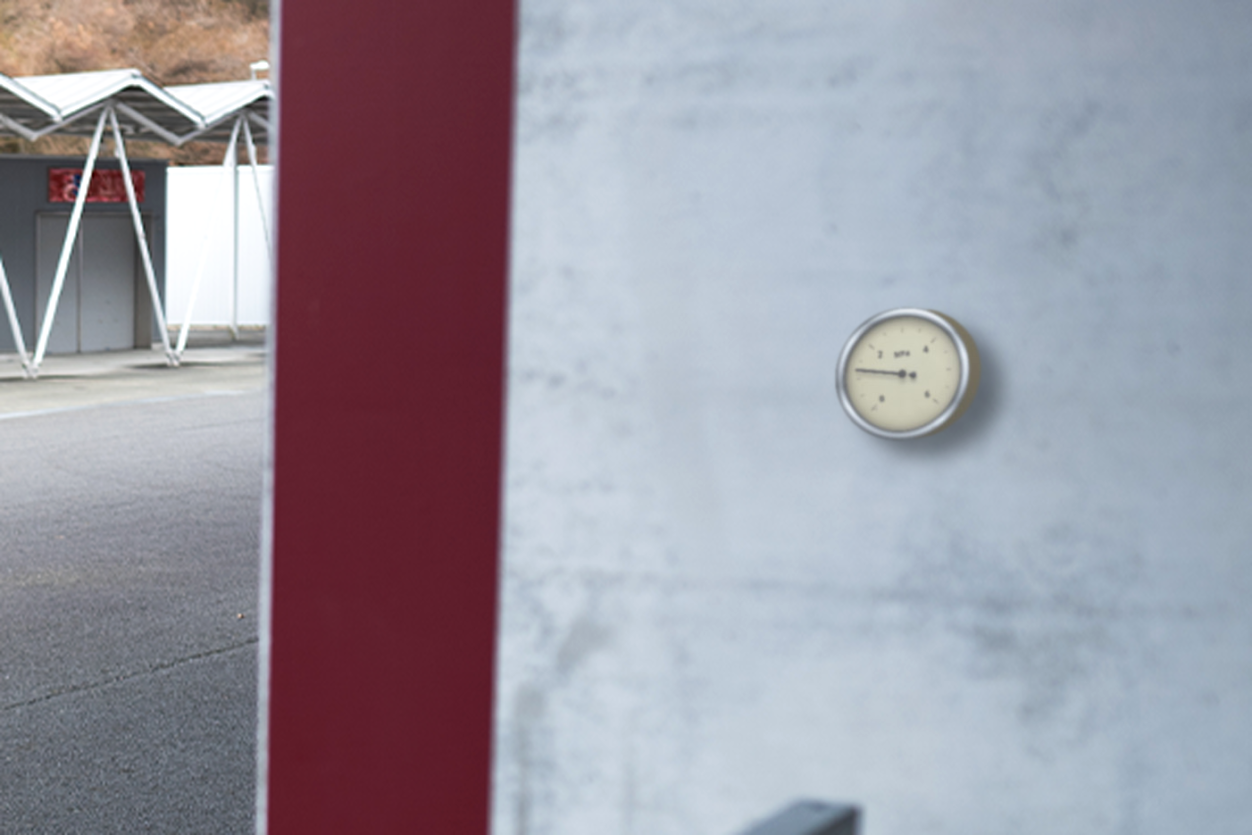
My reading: 1.25,MPa
